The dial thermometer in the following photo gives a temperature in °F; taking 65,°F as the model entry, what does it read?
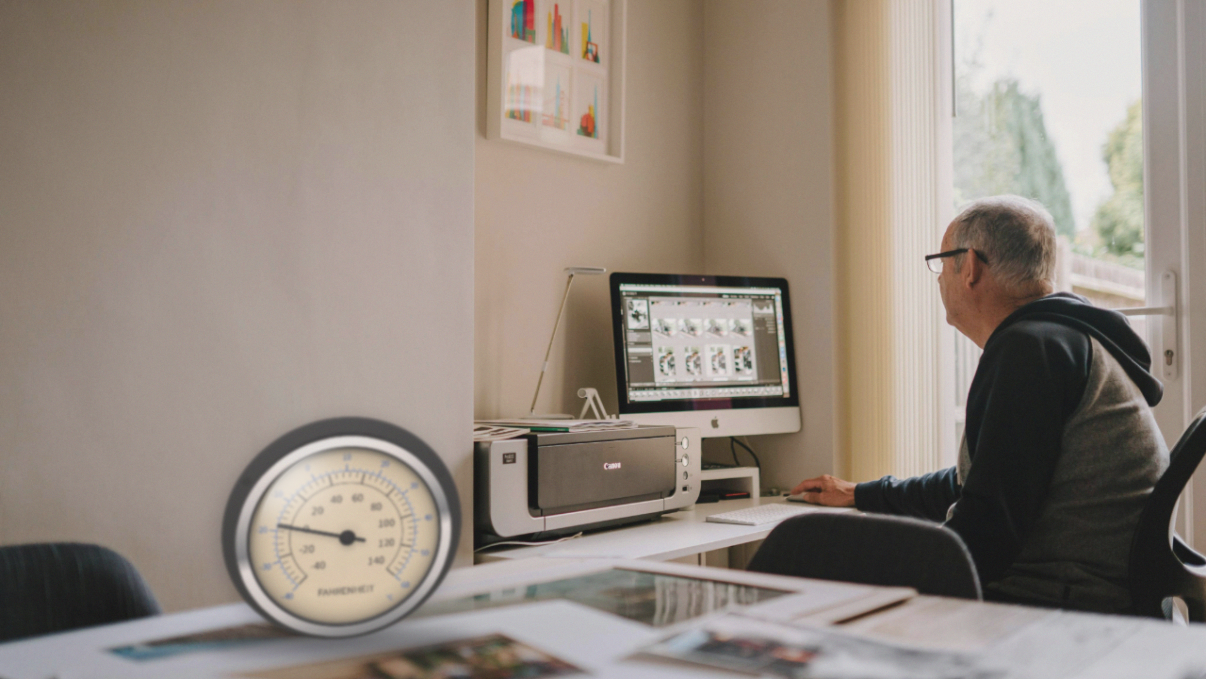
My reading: 0,°F
